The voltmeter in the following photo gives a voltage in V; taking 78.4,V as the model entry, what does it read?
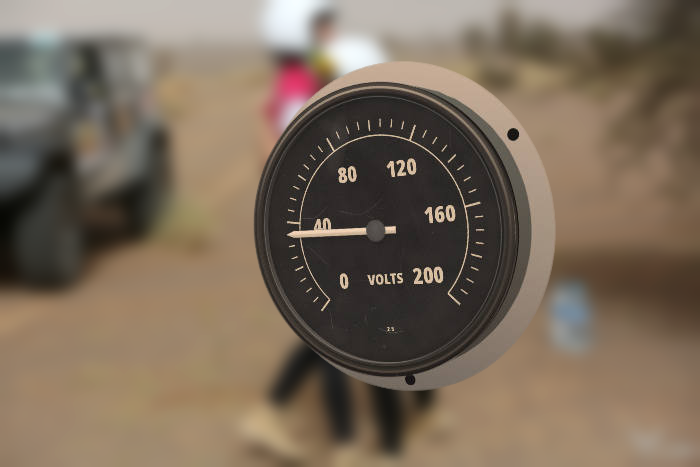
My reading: 35,V
